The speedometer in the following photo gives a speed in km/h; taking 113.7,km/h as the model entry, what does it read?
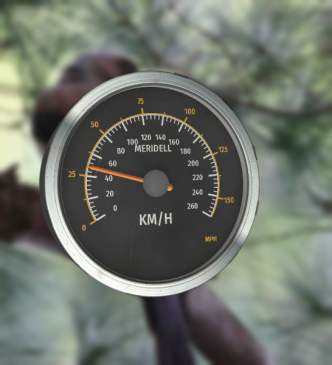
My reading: 48,km/h
